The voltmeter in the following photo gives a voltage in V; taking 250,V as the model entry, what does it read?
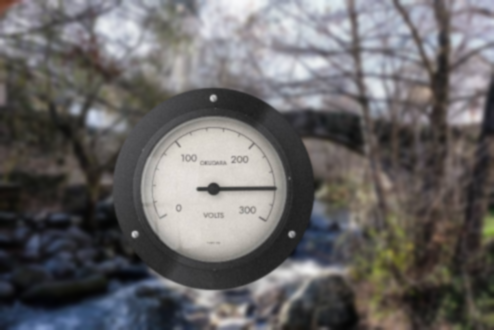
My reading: 260,V
